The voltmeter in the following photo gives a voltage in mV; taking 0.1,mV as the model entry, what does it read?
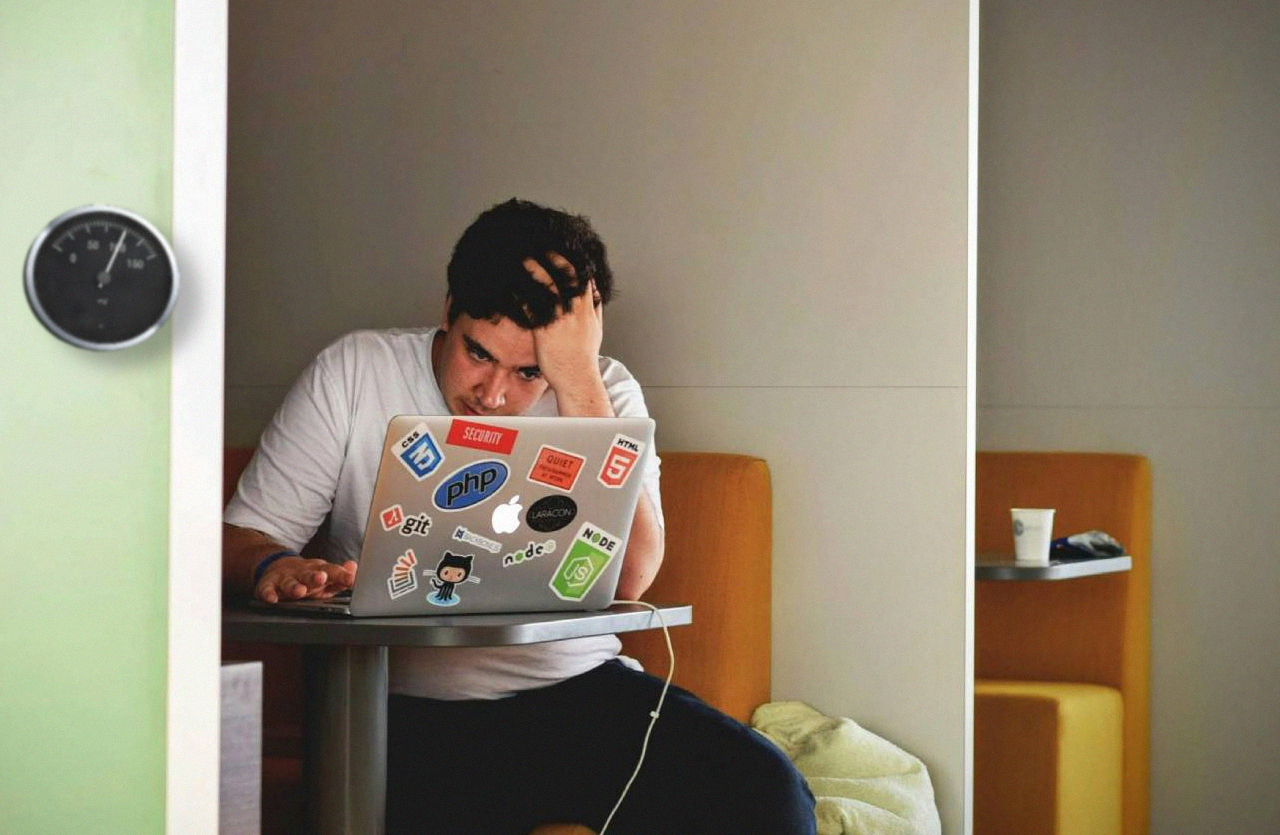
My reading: 100,mV
